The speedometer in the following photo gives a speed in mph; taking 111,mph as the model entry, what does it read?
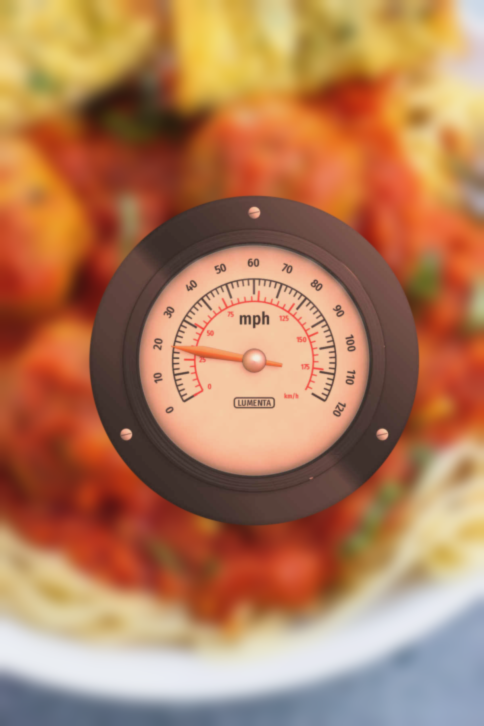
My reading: 20,mph
